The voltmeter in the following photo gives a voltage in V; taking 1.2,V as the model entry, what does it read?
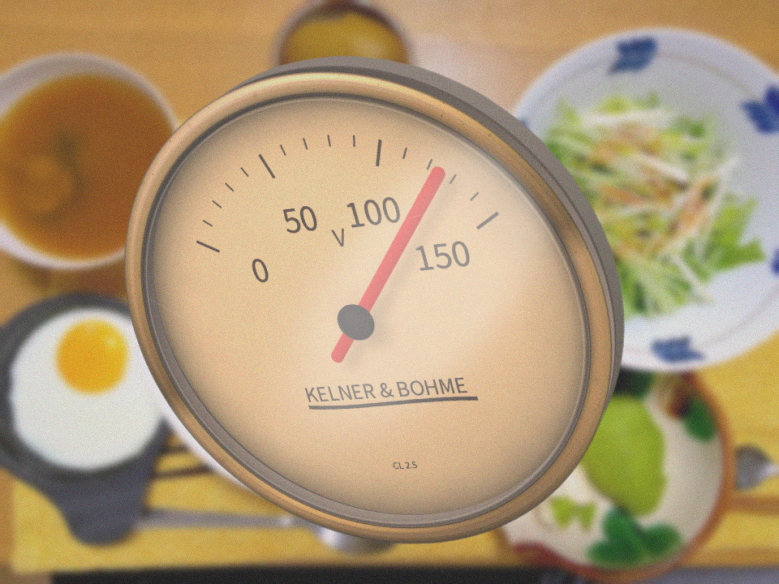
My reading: 125,V
